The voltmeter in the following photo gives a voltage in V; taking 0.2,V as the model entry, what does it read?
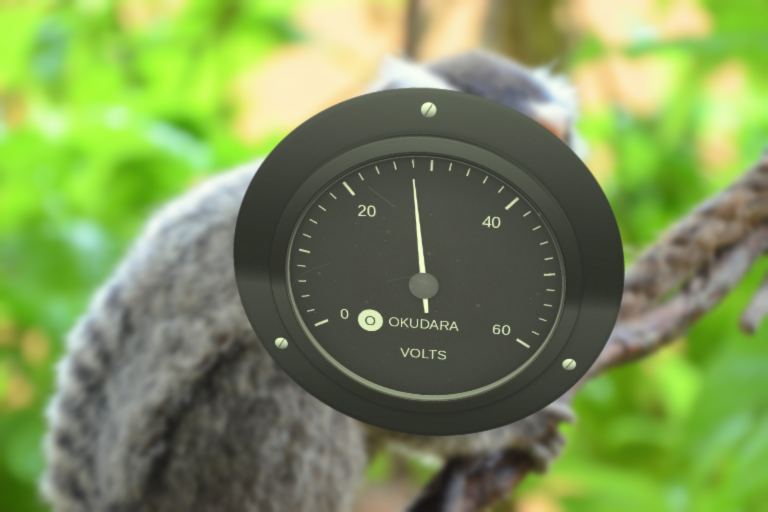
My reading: 28,V
